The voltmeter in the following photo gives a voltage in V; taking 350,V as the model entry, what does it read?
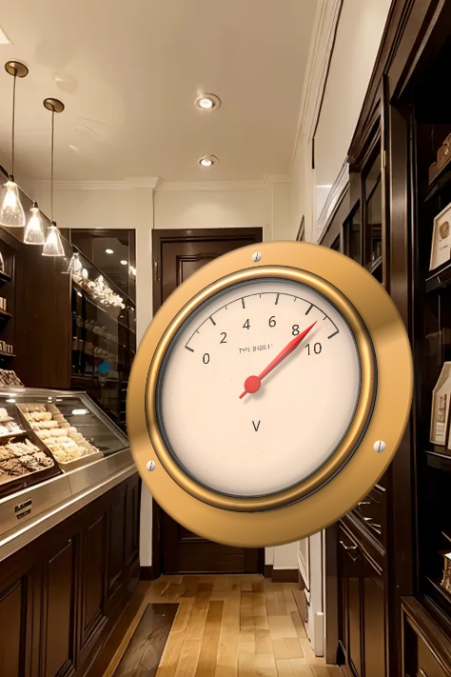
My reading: 9,V
